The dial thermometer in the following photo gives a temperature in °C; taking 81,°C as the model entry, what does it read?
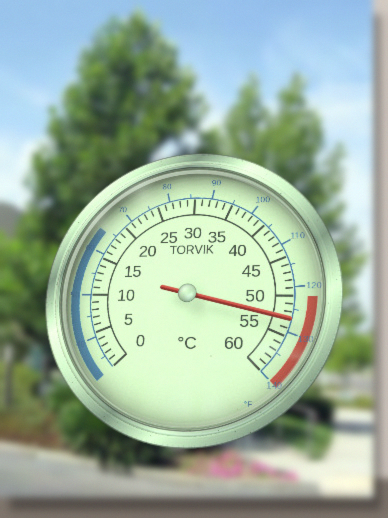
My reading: 53,°C
